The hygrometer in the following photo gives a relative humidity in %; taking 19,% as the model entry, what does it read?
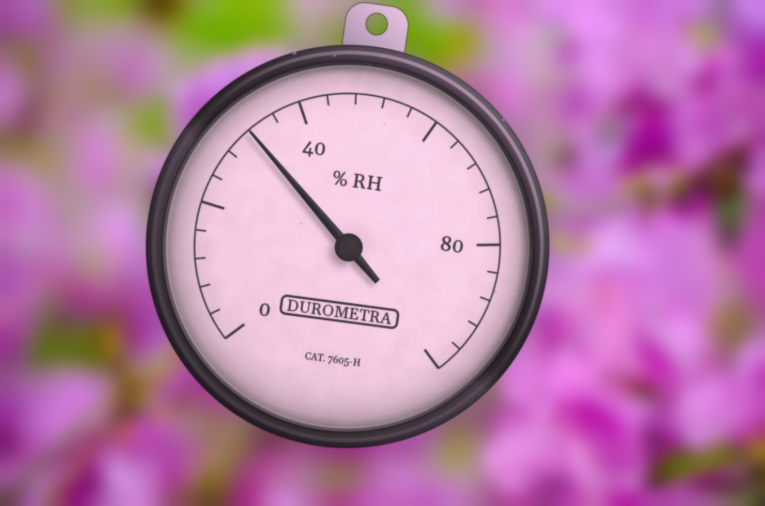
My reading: 32,%
